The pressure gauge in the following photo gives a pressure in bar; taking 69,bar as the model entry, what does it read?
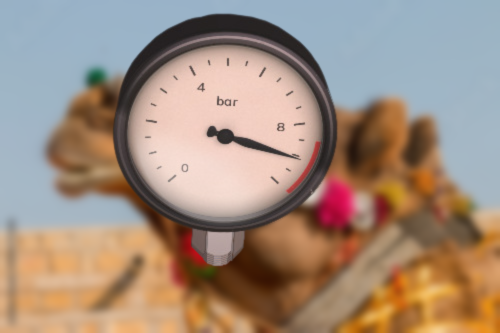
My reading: 9,bar
